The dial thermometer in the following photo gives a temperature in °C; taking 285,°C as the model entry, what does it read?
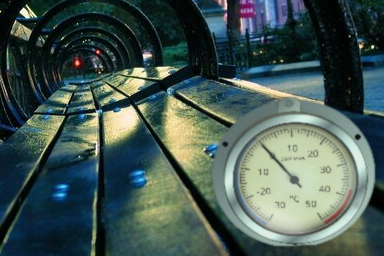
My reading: 0,°C
